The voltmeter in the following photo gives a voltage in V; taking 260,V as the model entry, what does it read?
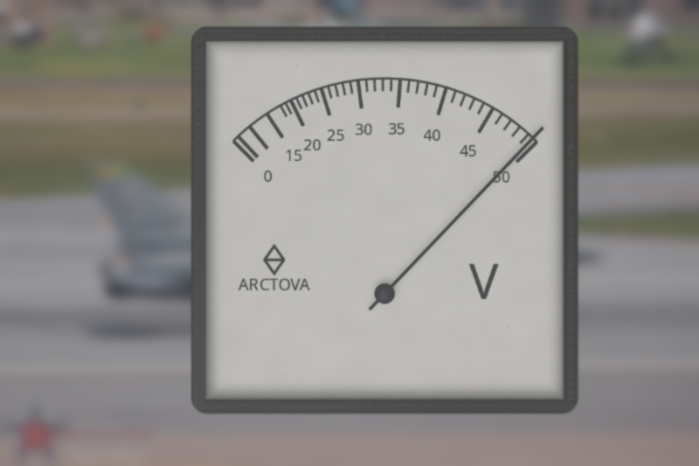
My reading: 49.5,V
